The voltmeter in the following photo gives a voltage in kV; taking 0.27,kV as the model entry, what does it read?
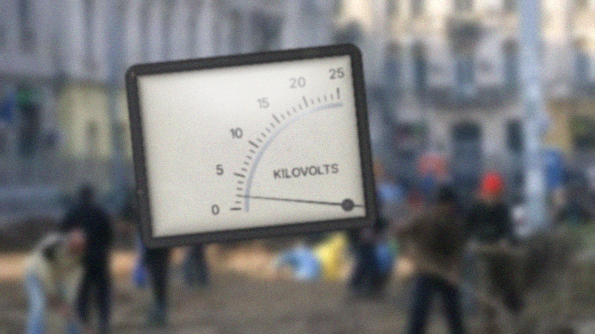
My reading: 2,kV
